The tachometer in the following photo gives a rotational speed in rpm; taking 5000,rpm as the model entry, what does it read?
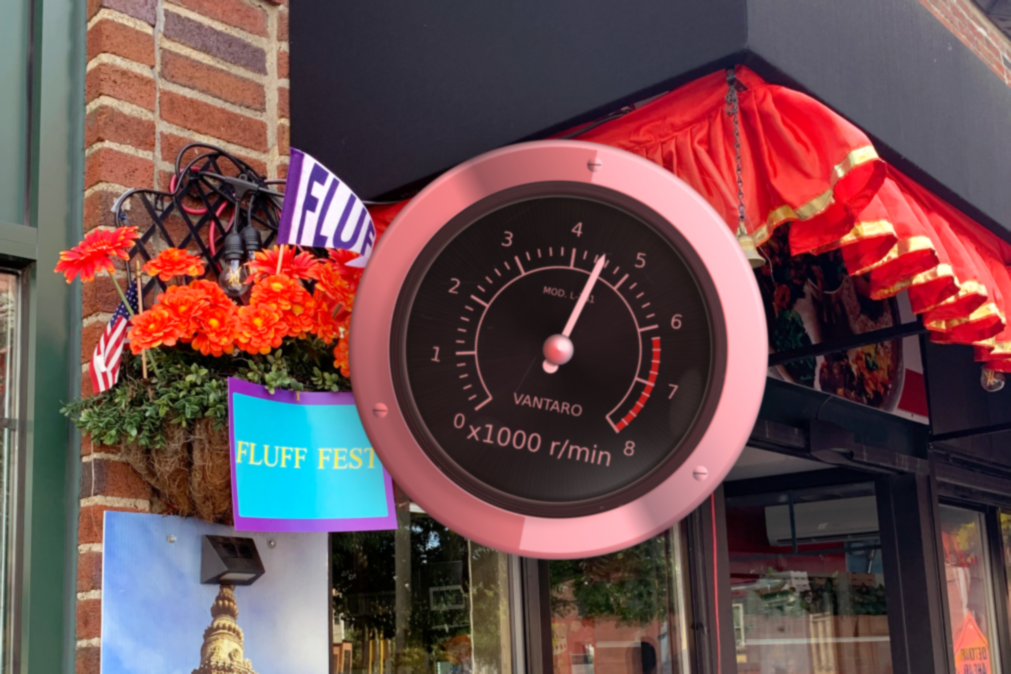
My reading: 4500,rpm
